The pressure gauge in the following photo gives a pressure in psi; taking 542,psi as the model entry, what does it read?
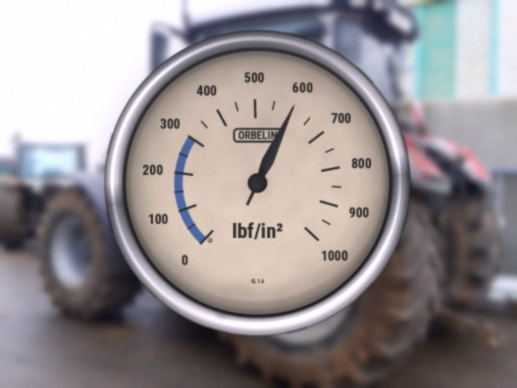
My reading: 600,psi
